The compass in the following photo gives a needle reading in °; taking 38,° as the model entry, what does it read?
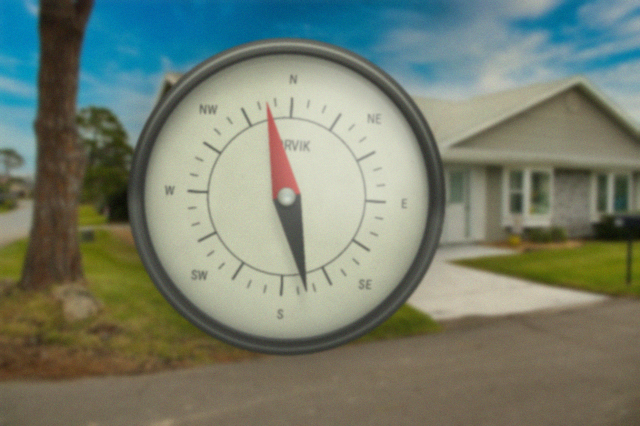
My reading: 345,°
